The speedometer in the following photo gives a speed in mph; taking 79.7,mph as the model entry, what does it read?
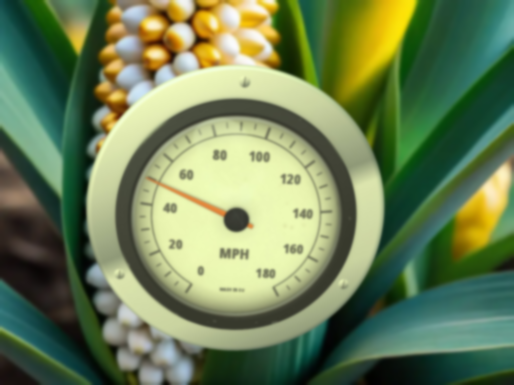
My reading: 50,mph
